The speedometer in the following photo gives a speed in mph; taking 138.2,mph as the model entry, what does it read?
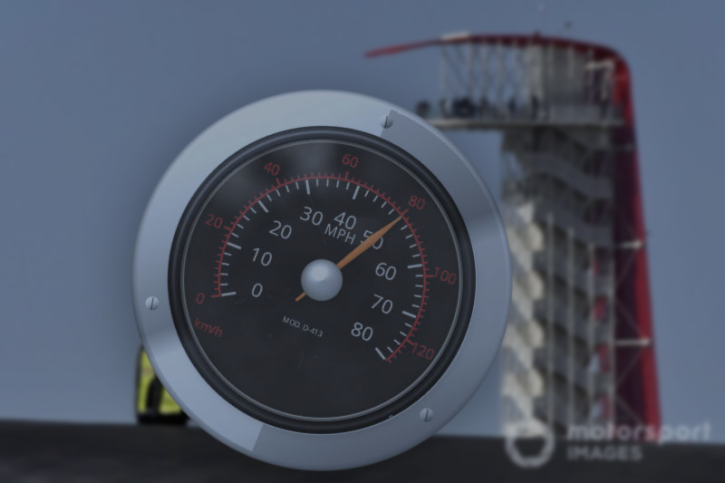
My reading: 50,mph
